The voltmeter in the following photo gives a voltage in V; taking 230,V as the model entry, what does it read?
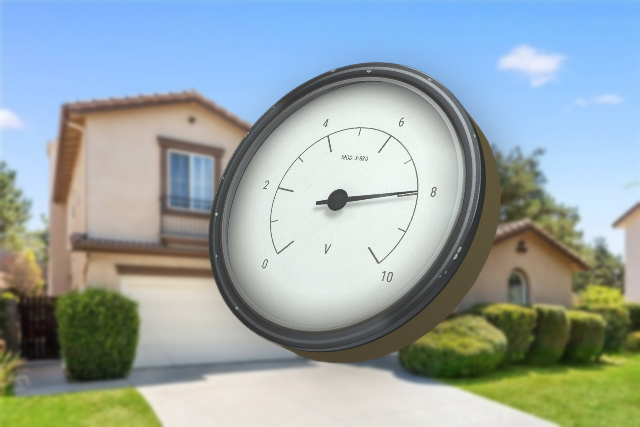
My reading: 8,V
